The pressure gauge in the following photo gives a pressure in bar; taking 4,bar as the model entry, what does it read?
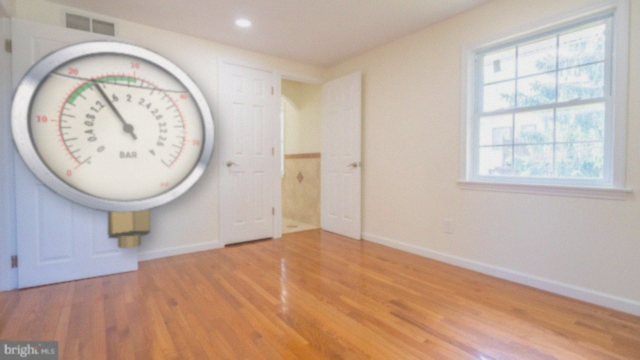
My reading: 1.5,bar
